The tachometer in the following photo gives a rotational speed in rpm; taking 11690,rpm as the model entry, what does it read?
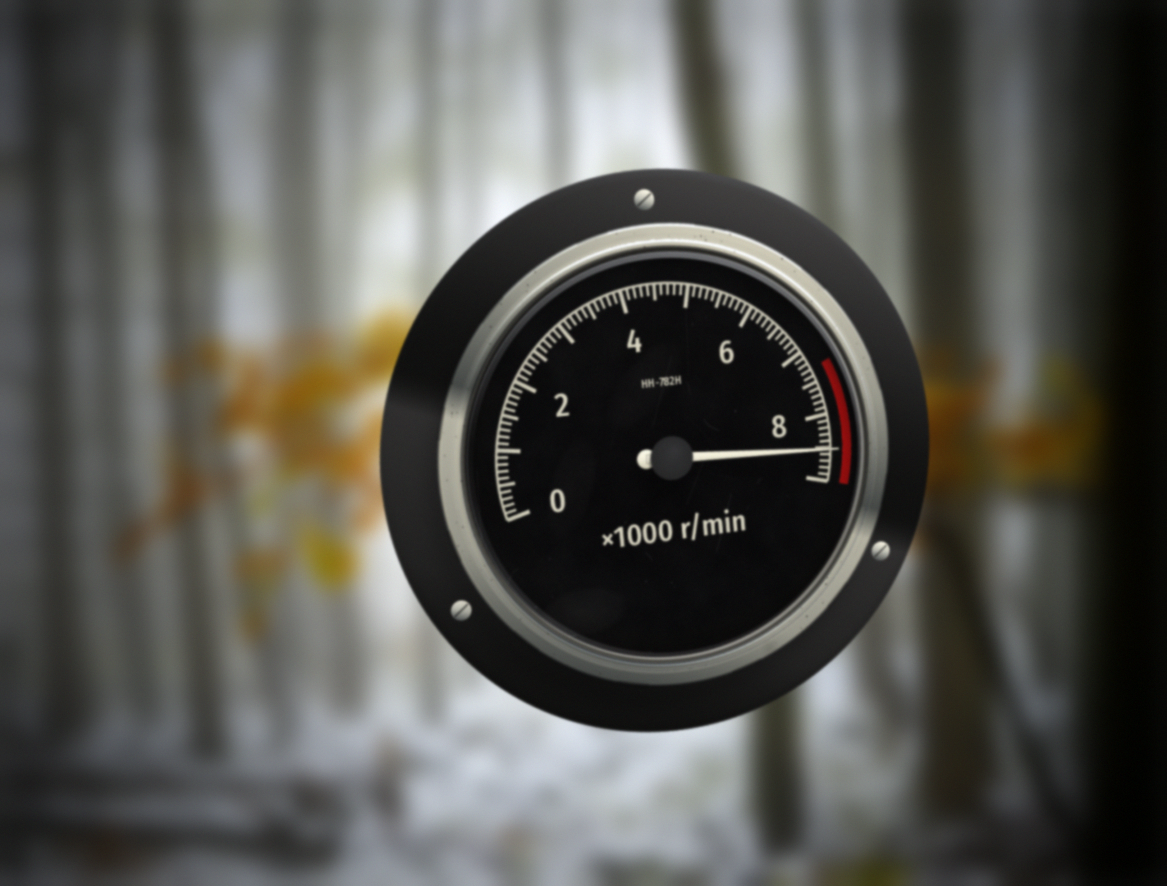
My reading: 8500,rpm
